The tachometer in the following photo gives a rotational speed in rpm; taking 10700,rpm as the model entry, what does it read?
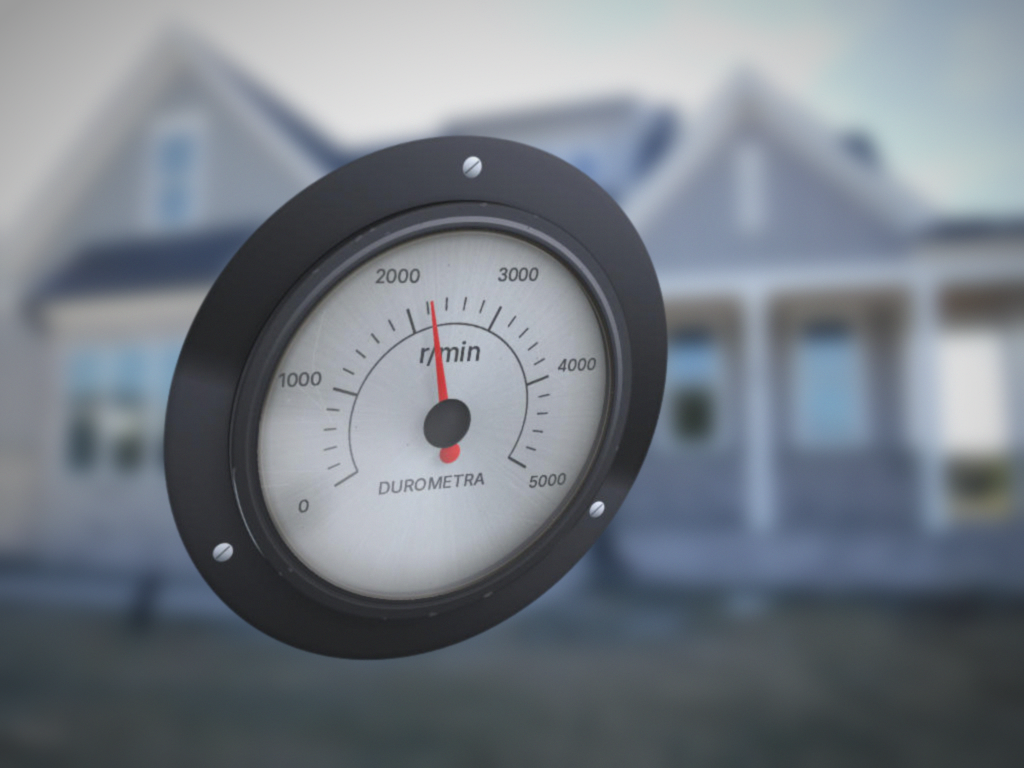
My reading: 2200,rpm
